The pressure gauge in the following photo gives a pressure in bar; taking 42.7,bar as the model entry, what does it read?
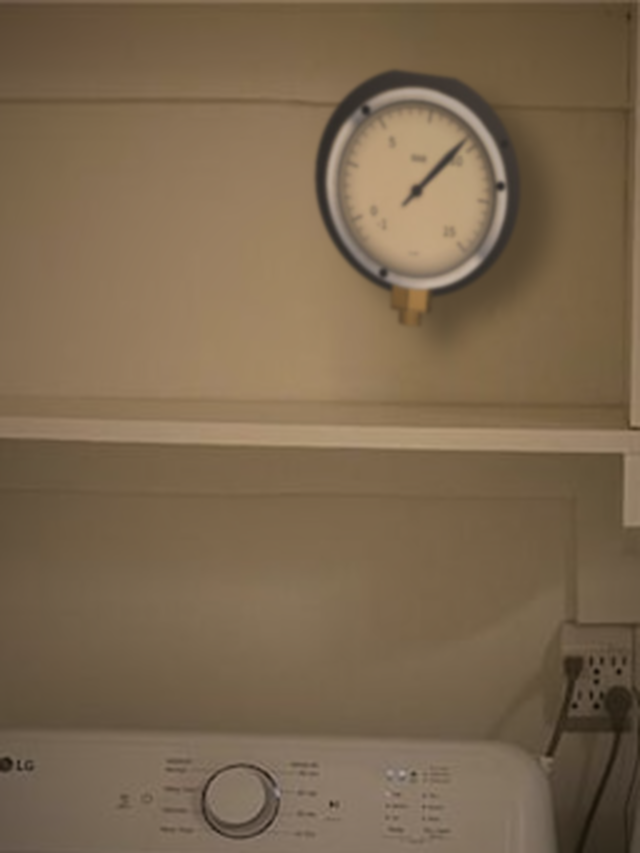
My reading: 9.5,bar
